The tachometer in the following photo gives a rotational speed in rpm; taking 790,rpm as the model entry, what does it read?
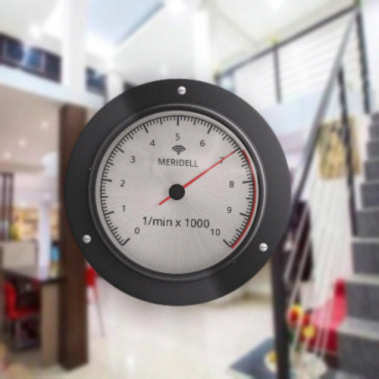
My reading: 7000,rpm
